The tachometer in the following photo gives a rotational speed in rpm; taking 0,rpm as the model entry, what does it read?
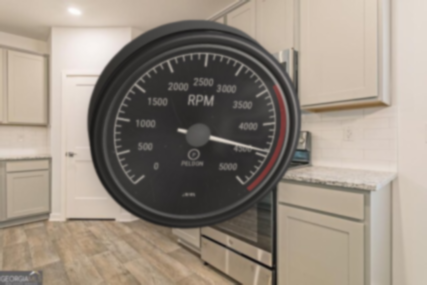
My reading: 4400,rpm
